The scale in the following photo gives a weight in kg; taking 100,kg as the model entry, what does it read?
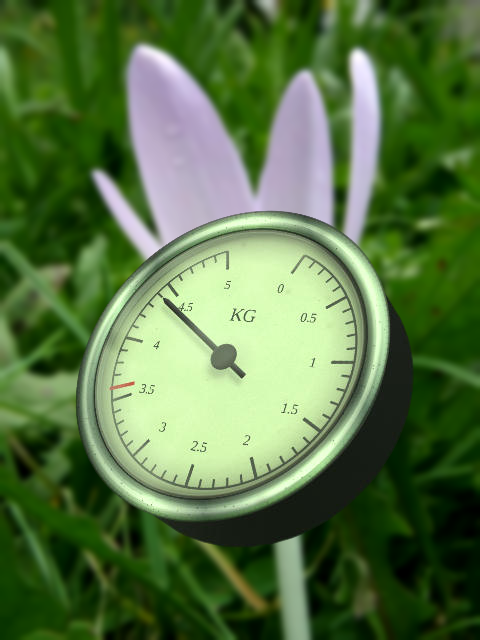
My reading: 4.4,kg
